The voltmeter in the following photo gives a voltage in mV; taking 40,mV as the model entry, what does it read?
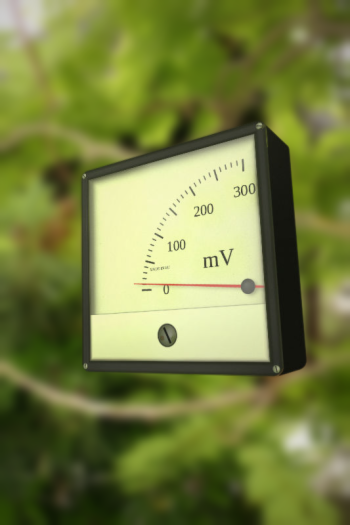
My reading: 10,mV
